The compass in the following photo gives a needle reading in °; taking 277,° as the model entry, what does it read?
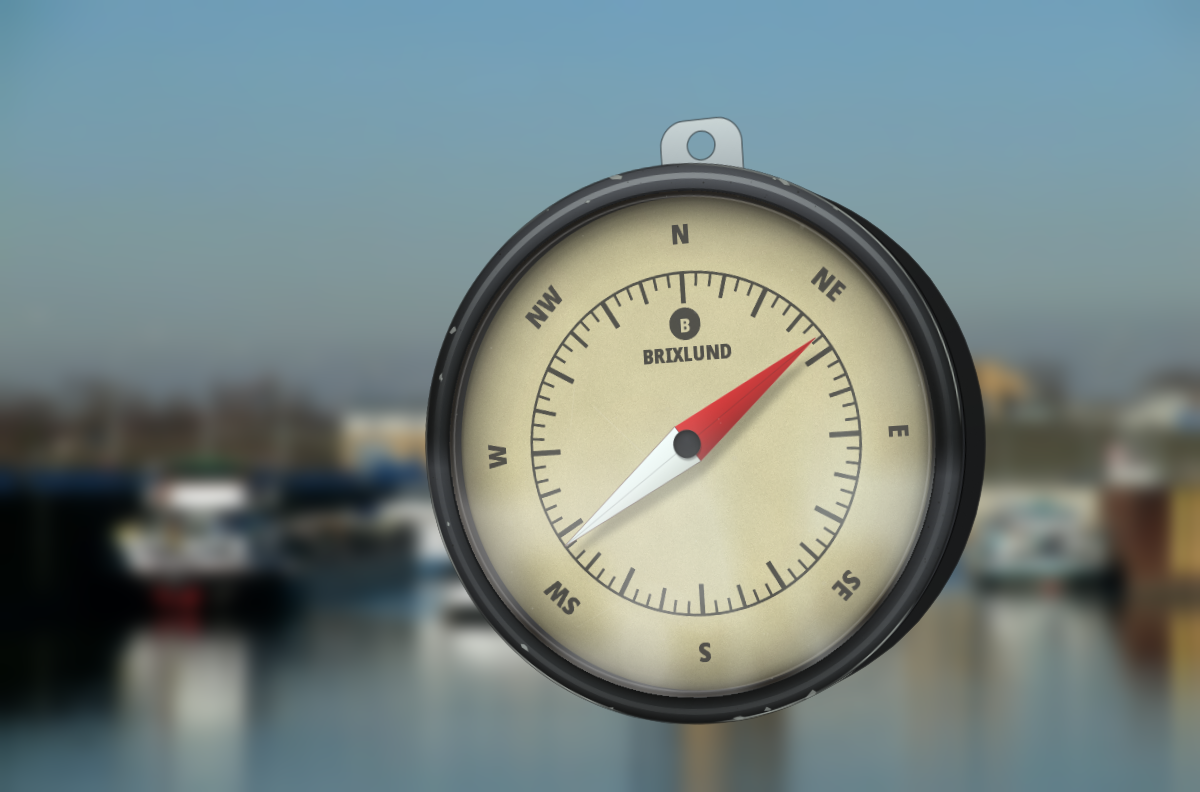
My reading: 55,°
